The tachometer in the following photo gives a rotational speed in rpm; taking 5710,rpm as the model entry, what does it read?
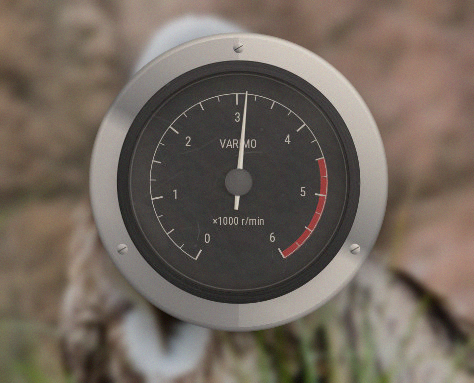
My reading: 3125,rpm
